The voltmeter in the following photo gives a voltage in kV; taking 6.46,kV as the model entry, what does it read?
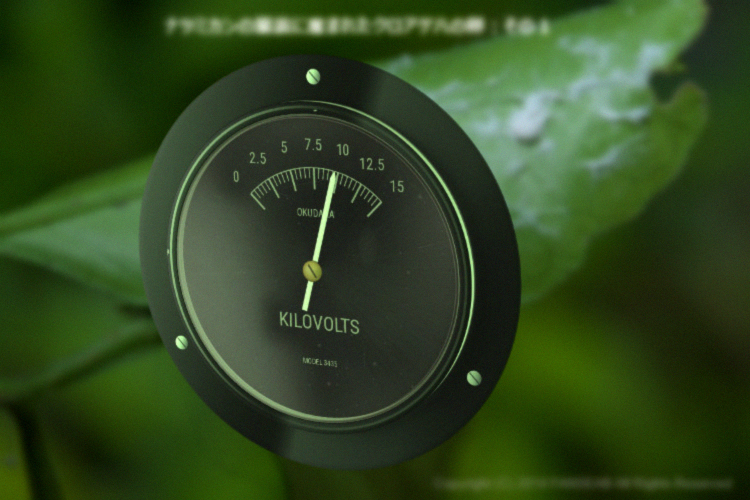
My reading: 10,kV
